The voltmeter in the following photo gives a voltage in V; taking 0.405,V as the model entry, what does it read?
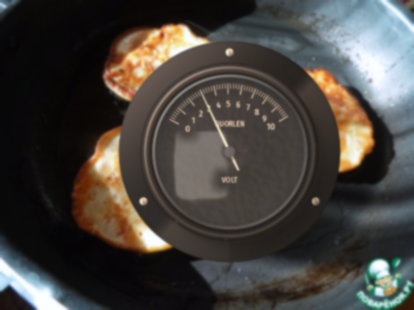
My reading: 3,V
